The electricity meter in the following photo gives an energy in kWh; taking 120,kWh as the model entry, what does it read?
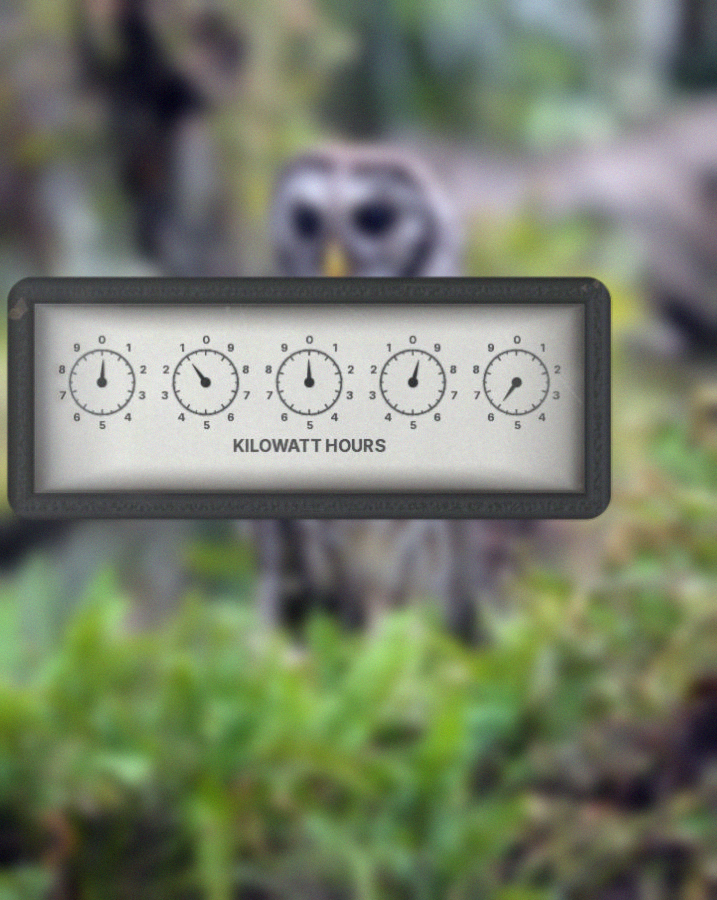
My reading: 996,kWh
